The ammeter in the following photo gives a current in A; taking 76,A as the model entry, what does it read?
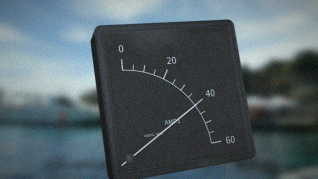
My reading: 40,A
